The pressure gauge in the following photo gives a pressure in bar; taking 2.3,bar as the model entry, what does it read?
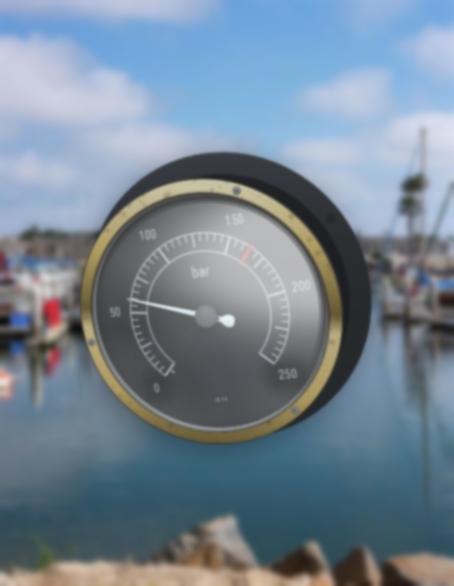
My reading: 60,bar
